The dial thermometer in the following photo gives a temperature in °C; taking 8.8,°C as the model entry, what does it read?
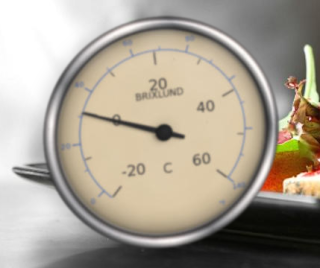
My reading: 0,°C
